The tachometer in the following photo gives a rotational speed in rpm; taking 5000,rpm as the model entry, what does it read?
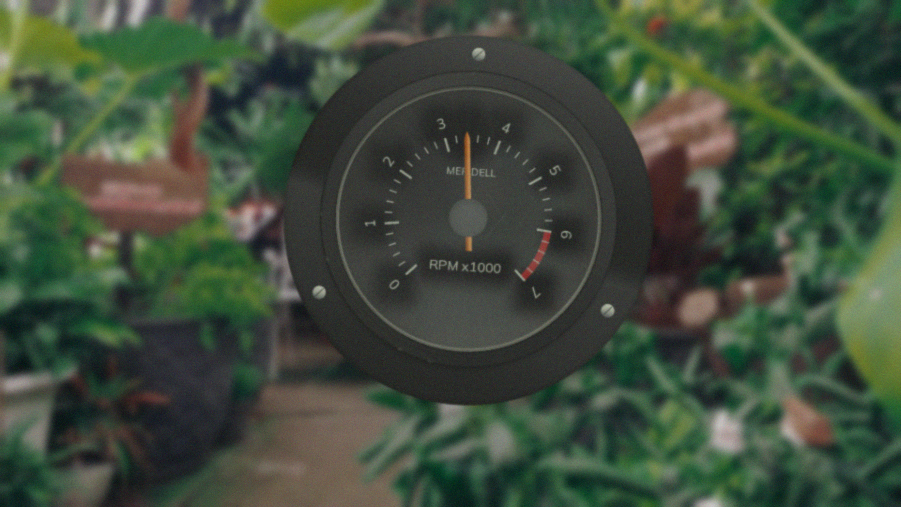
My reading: 3400,rpm
